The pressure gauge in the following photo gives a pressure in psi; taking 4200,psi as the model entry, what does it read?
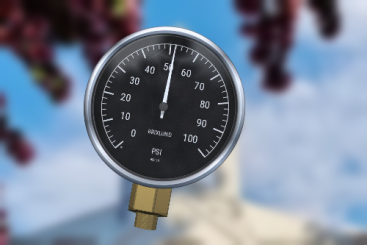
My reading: 52,psi
